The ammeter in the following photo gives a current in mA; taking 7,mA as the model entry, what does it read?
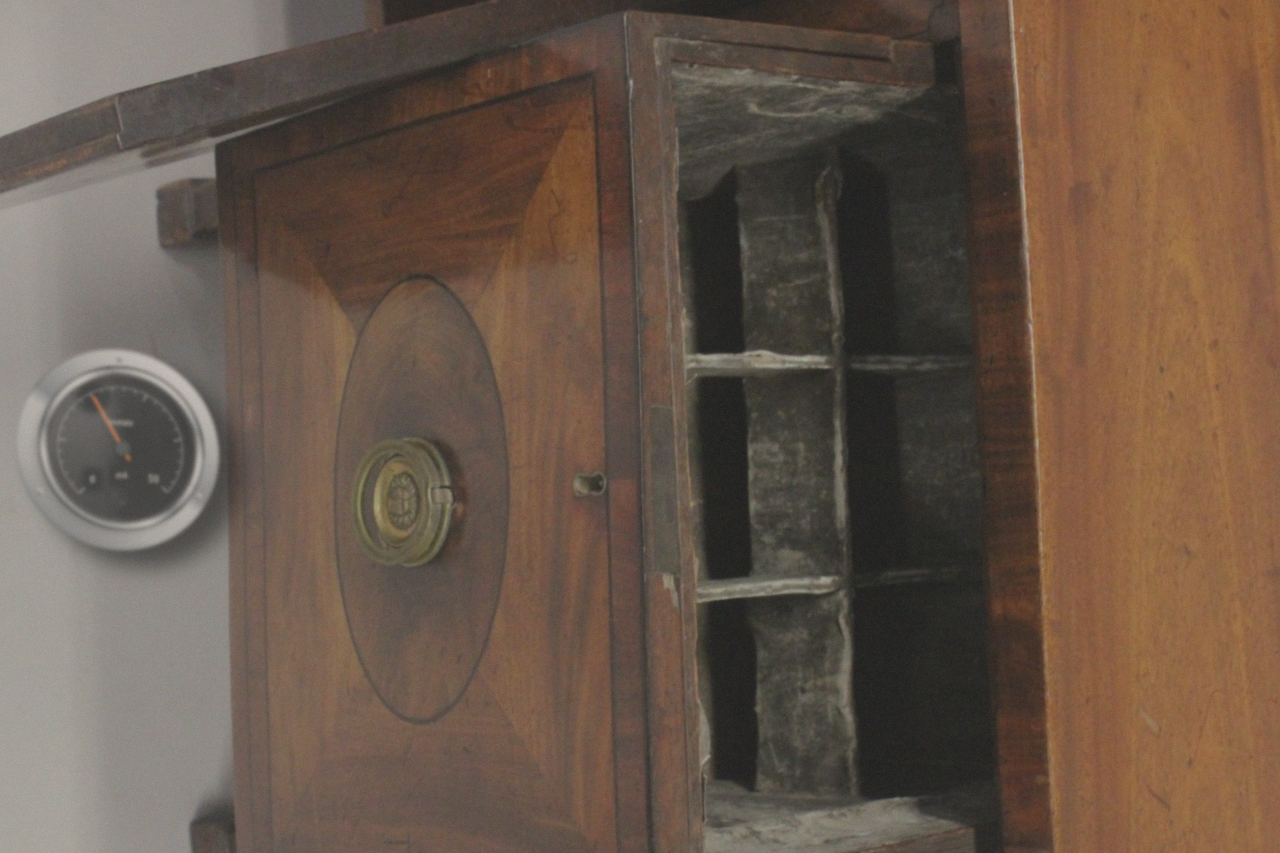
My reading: 20,mA
